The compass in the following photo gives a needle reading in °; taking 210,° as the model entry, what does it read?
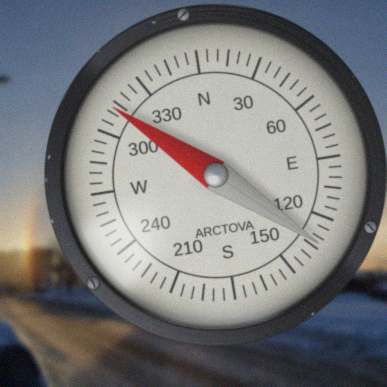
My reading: 312.5,°
